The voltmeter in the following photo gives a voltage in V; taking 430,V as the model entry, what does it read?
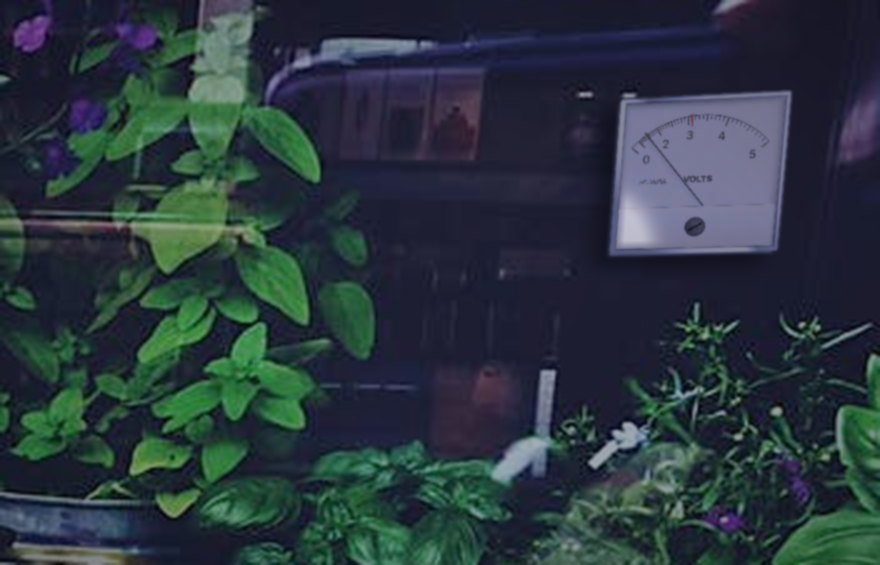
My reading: 1.5,V
